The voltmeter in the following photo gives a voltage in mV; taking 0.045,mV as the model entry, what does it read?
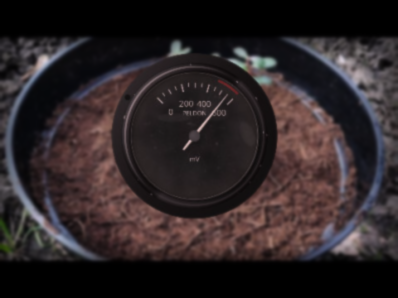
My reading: 550,mV
